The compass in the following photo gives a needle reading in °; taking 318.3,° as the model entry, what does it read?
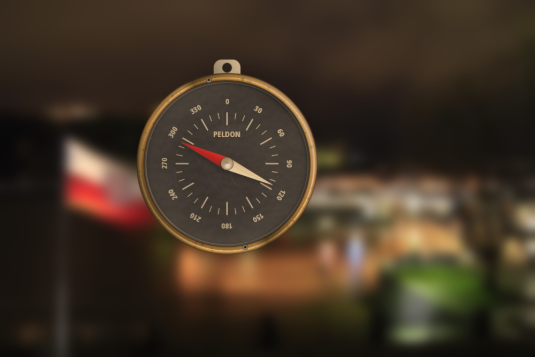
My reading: 295,°
